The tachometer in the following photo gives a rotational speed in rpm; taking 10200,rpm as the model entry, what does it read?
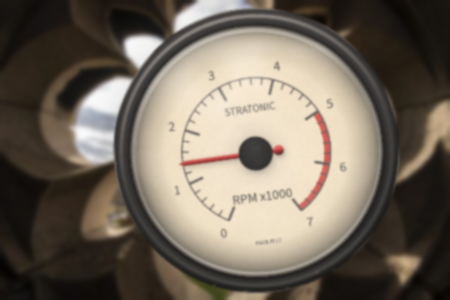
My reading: 1400,rpm
